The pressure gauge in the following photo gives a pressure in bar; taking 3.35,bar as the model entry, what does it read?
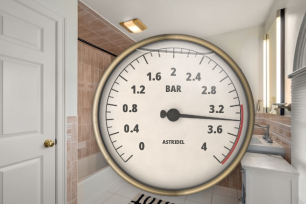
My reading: 3.4,bar
